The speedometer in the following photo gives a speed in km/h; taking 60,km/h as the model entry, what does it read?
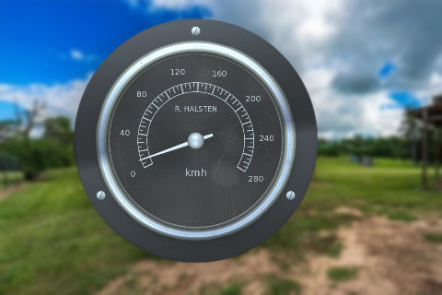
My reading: 10,km/h
